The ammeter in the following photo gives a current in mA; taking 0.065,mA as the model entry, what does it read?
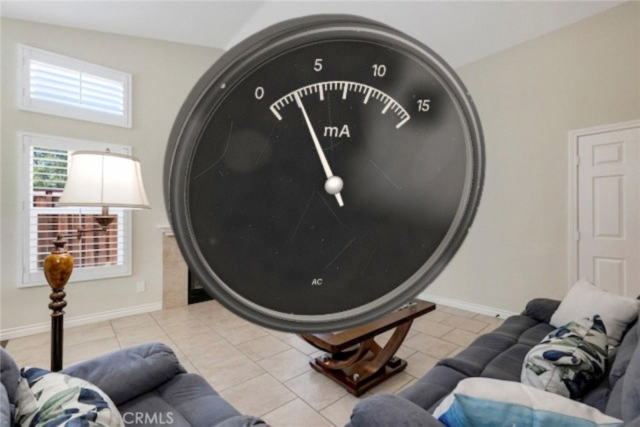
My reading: 2.5,mA
